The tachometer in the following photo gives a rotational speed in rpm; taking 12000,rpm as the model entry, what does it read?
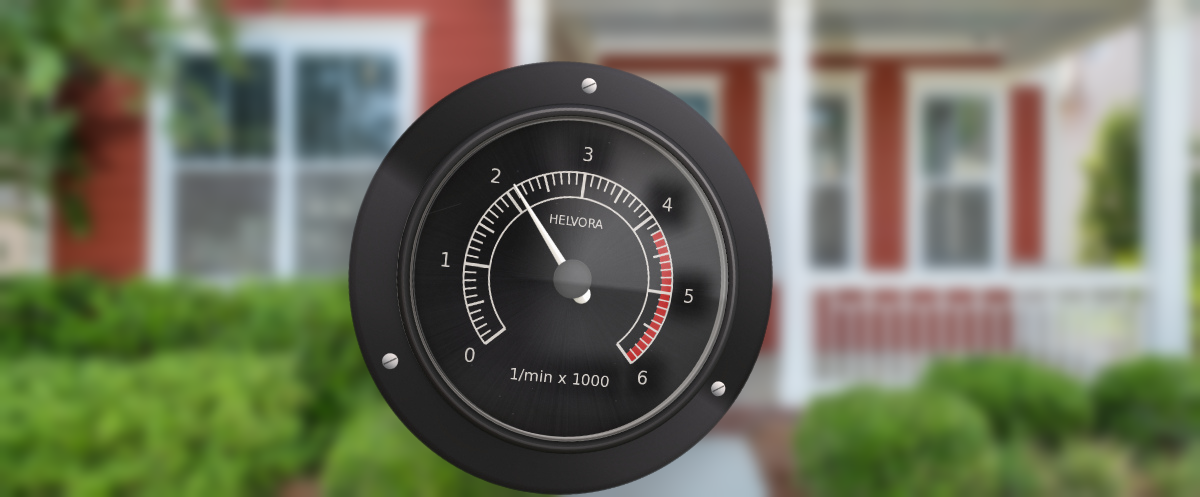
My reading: 2100,rpm
